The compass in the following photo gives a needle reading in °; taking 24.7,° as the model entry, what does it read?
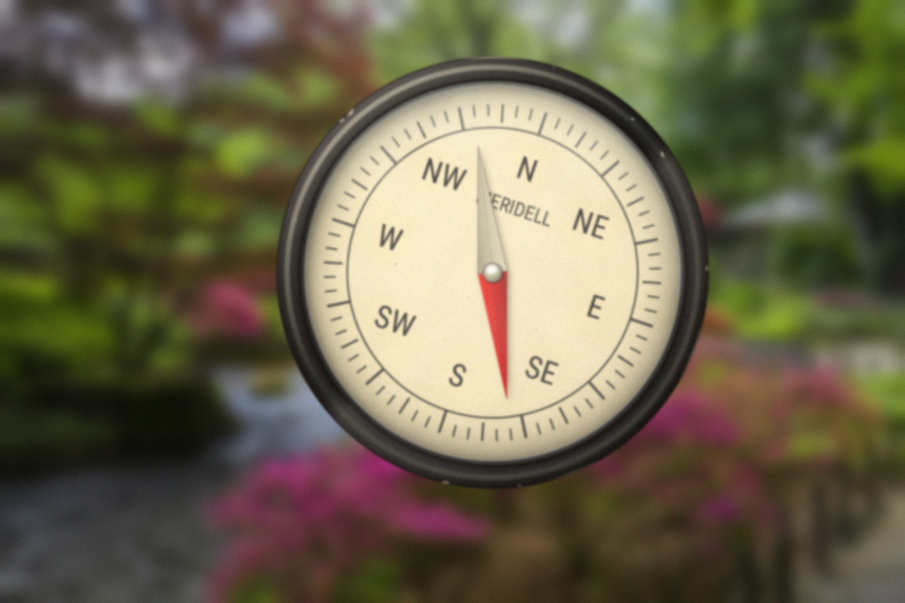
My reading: 155,°
